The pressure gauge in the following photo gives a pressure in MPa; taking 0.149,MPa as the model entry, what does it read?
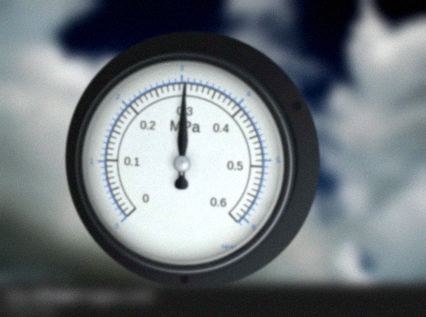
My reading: 0.3,MPa
